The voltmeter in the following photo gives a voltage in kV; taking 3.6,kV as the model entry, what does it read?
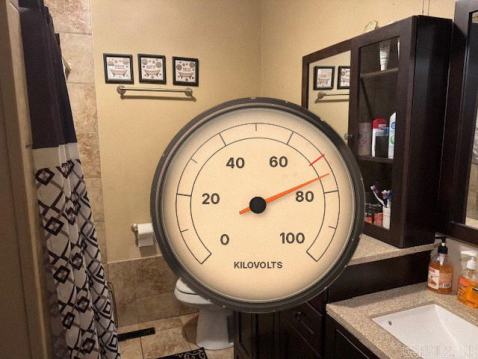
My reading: 75,kV
